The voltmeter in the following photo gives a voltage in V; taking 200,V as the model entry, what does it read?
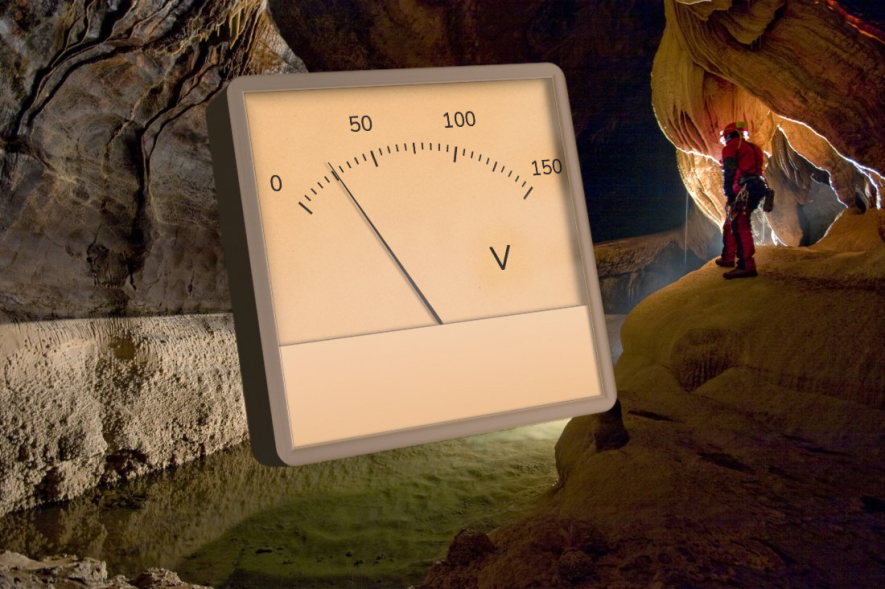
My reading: 25,V
